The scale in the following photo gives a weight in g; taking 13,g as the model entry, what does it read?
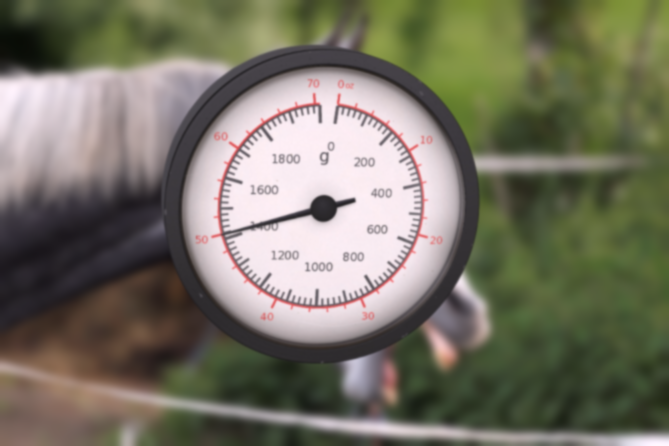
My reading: 1420,g
